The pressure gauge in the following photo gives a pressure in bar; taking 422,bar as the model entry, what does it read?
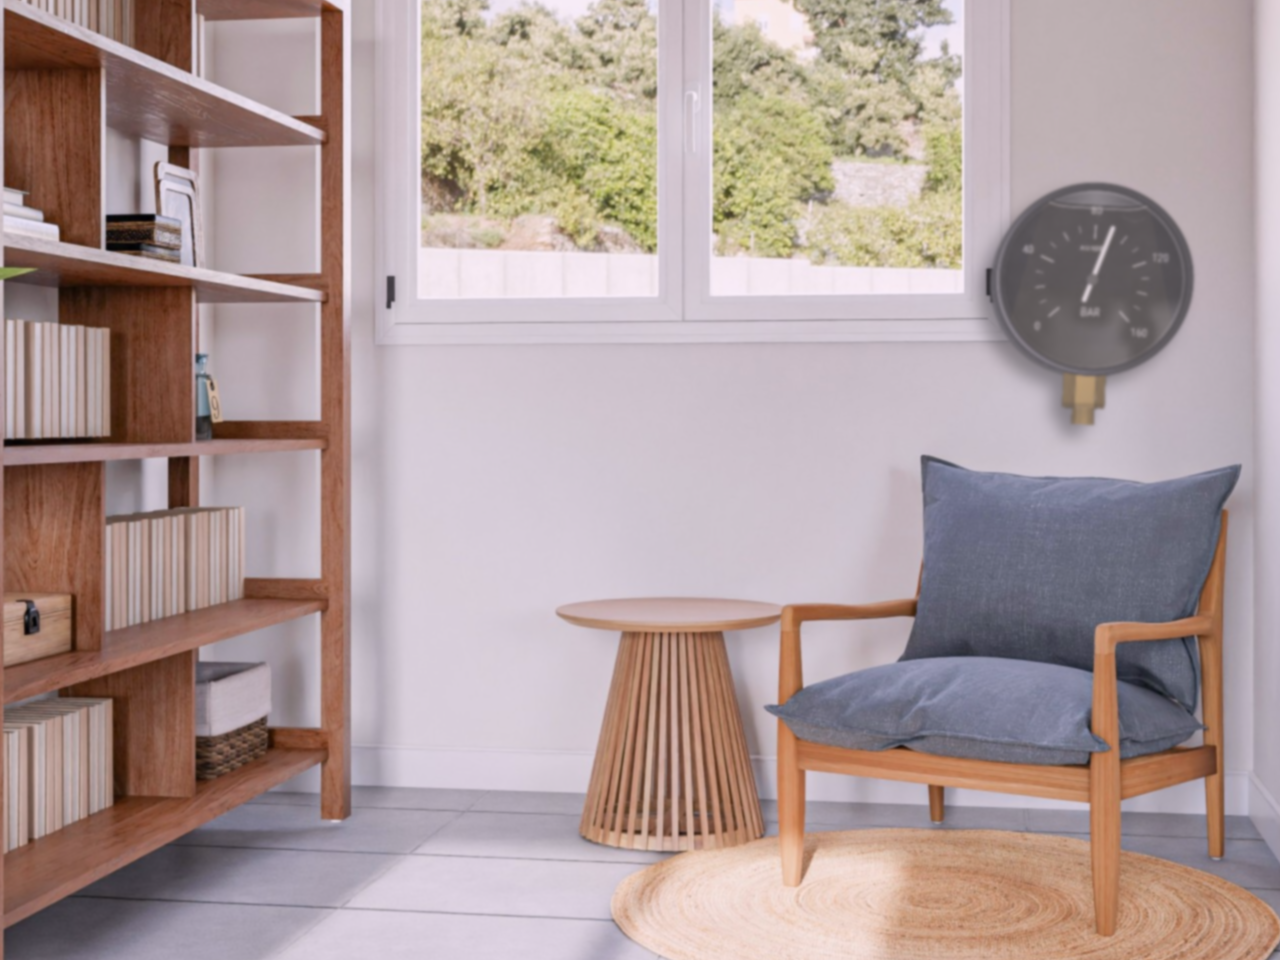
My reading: 90,bar
